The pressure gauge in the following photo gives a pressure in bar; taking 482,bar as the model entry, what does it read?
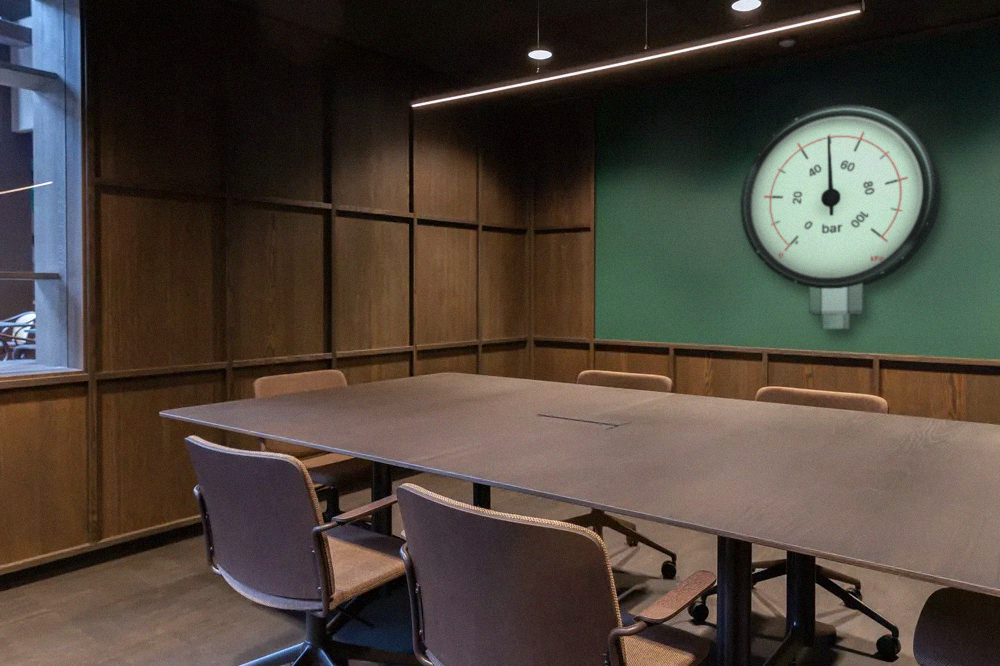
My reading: 50,bar
